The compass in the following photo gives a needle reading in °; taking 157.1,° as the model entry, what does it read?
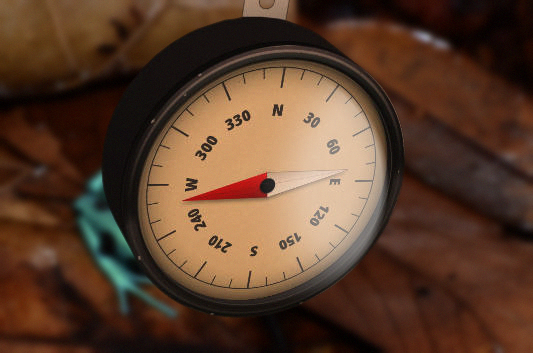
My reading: 260,°
